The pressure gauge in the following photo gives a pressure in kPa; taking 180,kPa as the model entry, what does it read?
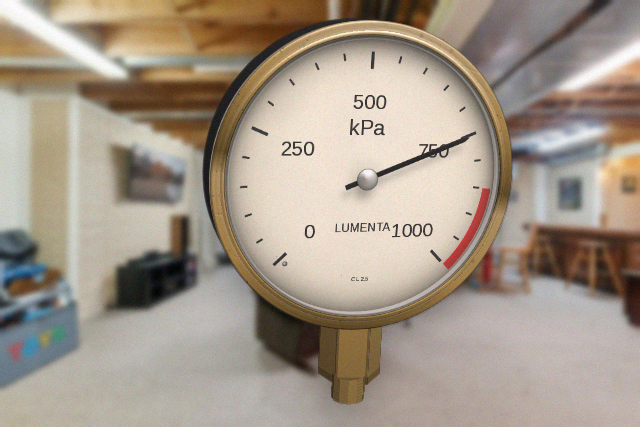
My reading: 750,kPa
